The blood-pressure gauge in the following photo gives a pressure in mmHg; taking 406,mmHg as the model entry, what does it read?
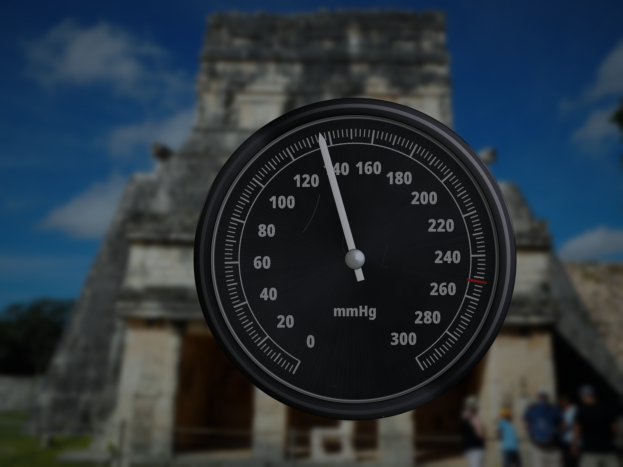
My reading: 136,mmHg
